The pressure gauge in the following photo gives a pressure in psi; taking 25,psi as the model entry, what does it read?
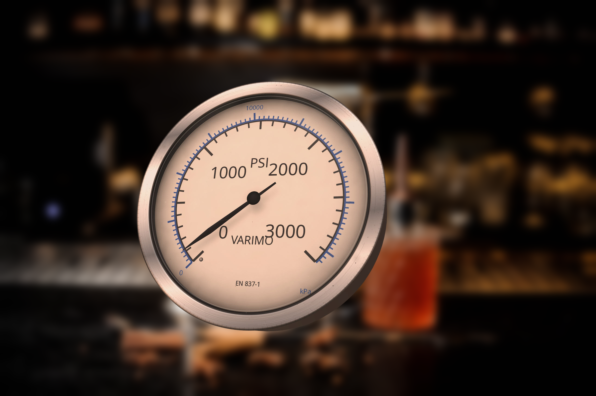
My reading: 100,psi
